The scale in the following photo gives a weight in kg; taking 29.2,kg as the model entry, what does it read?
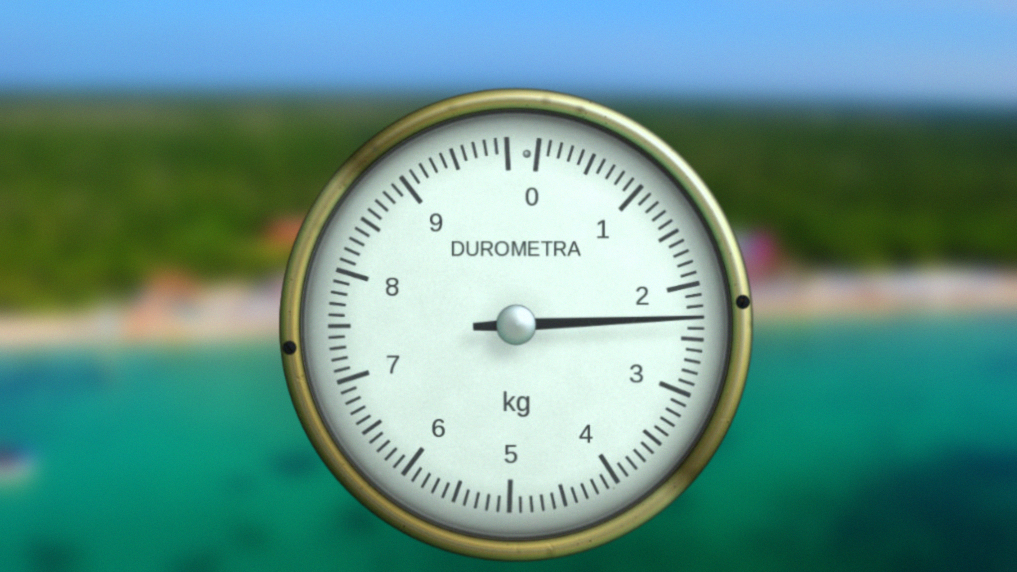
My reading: 2.3,kg
